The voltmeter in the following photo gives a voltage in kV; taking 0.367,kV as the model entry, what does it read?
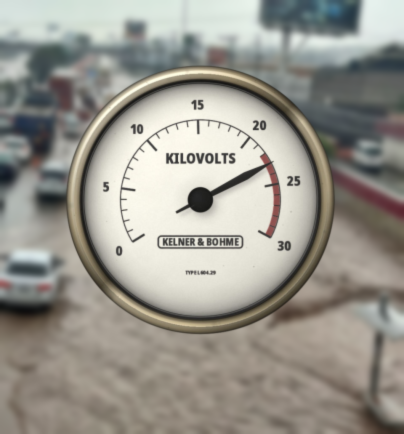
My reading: 23,kV
